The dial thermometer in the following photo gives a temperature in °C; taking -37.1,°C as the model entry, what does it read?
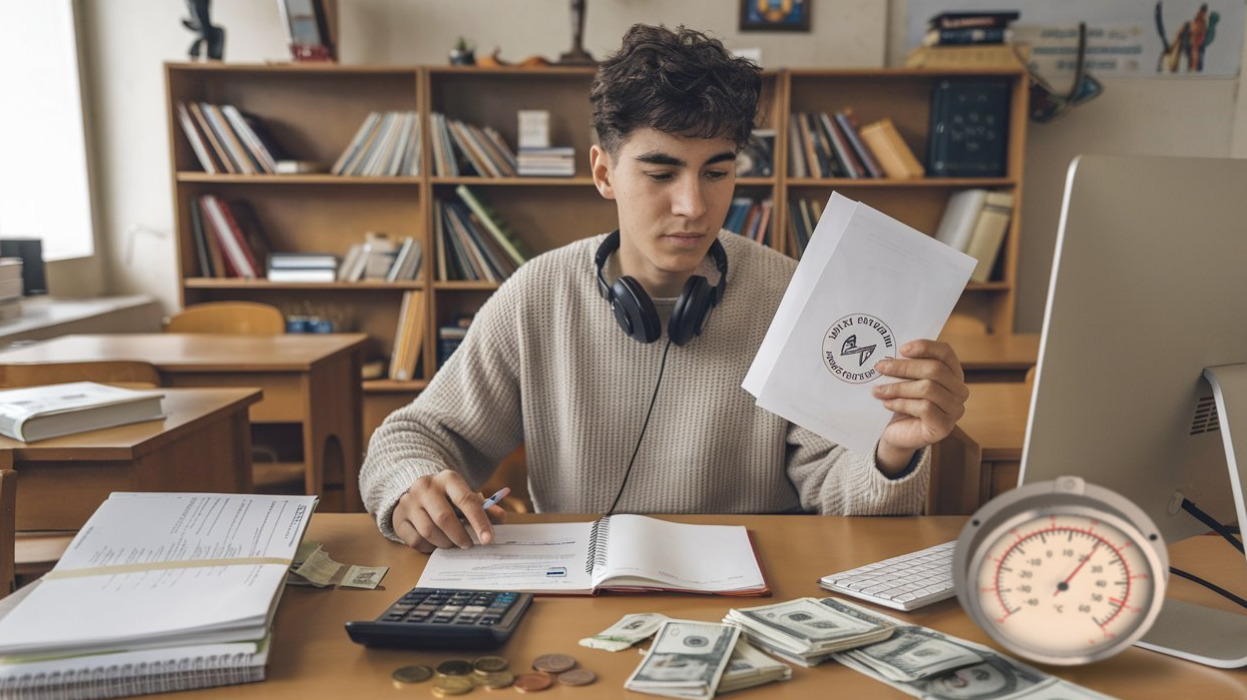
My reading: 20,°C
